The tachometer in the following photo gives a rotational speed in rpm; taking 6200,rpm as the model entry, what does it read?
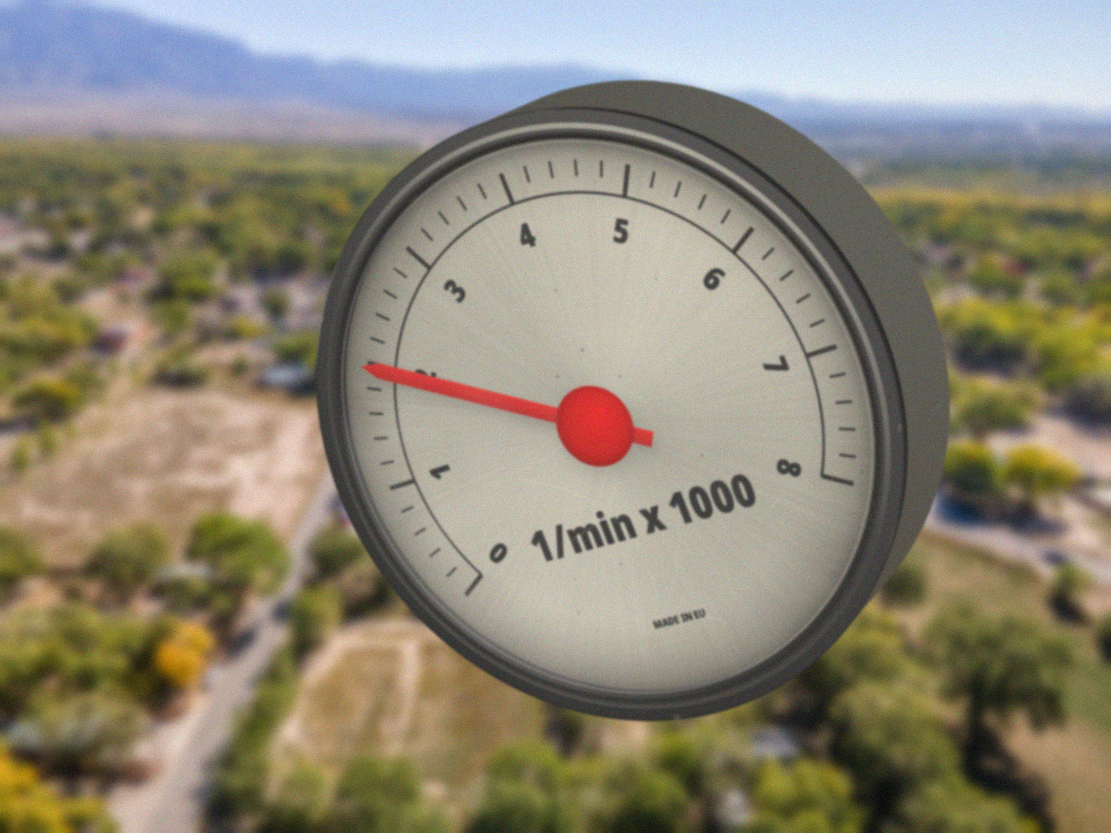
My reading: 2000,rpm
